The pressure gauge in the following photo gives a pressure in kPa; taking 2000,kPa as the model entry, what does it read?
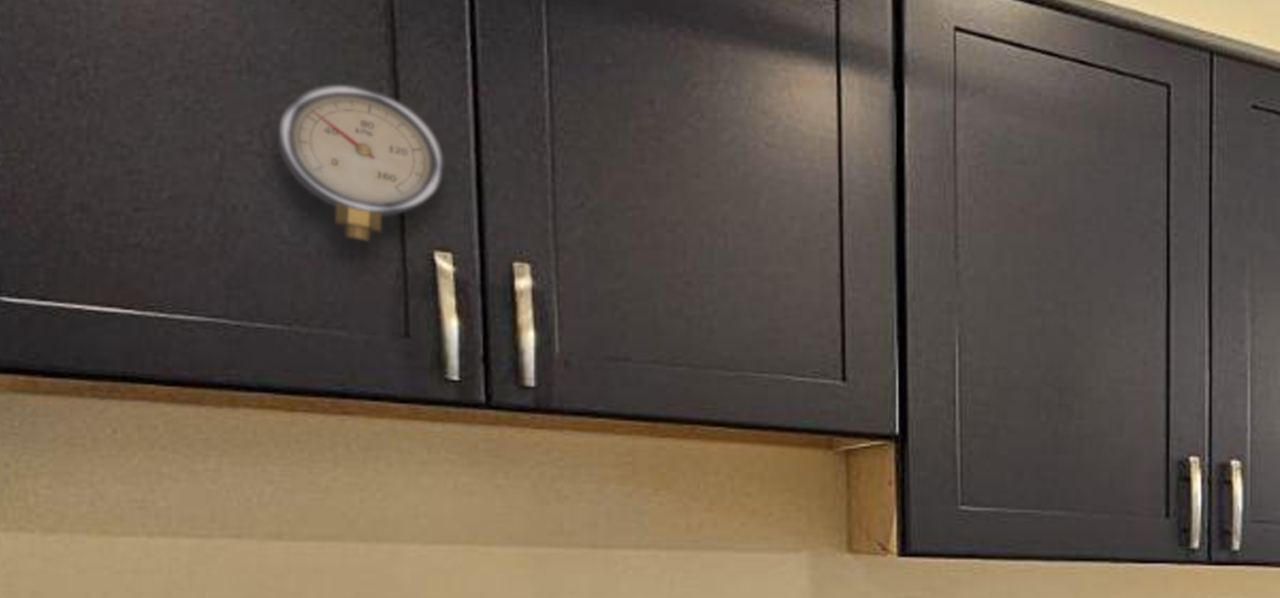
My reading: 45,kPa
